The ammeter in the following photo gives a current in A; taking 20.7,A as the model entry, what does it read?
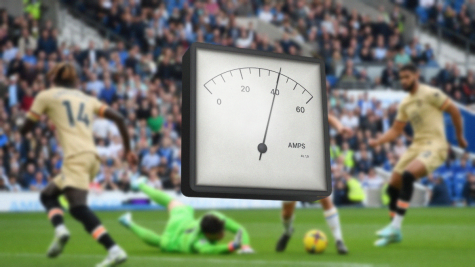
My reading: 40,A
